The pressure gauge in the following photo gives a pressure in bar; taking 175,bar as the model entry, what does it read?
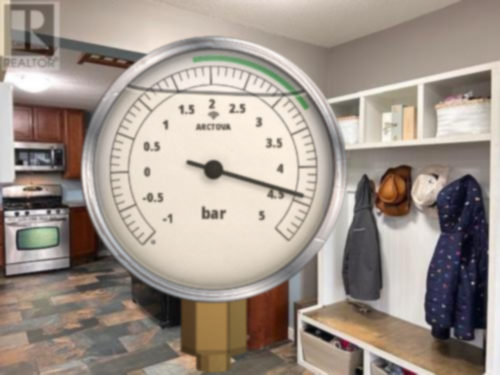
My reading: 4.4,bar
